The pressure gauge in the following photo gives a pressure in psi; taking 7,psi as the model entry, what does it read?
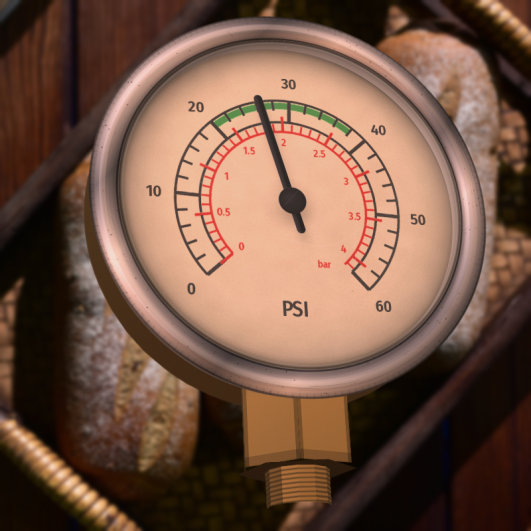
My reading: 26,psi
